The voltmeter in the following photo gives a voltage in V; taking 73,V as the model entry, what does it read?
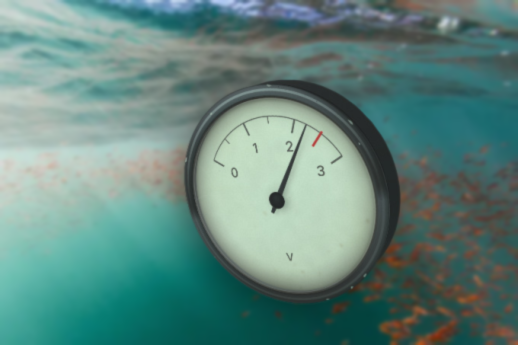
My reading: 2.25,V
